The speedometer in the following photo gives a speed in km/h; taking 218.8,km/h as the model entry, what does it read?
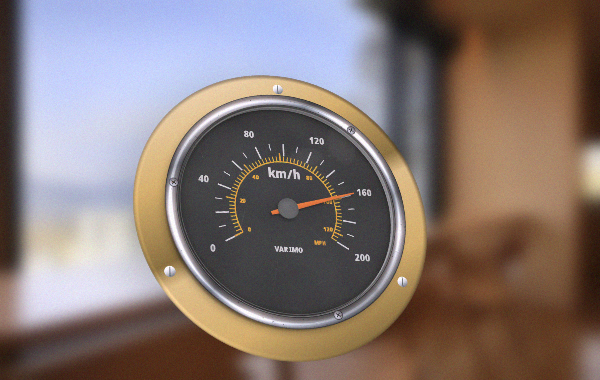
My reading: 160,km/h
